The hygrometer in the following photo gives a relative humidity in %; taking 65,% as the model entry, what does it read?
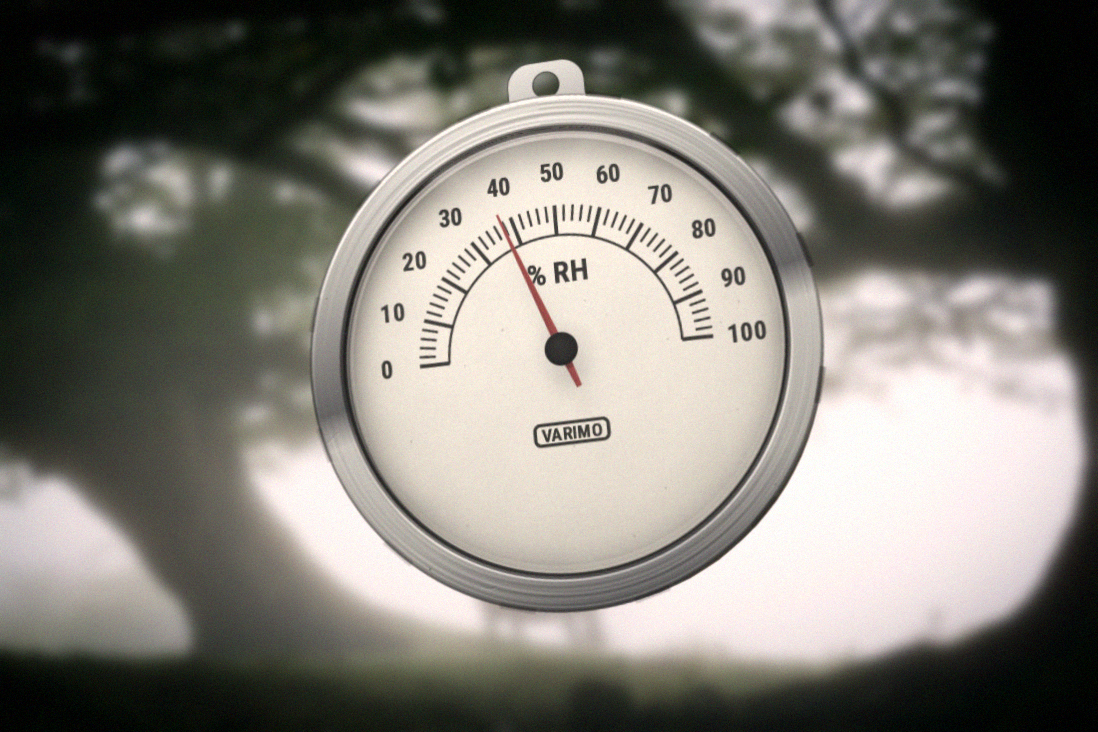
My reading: 38,%
